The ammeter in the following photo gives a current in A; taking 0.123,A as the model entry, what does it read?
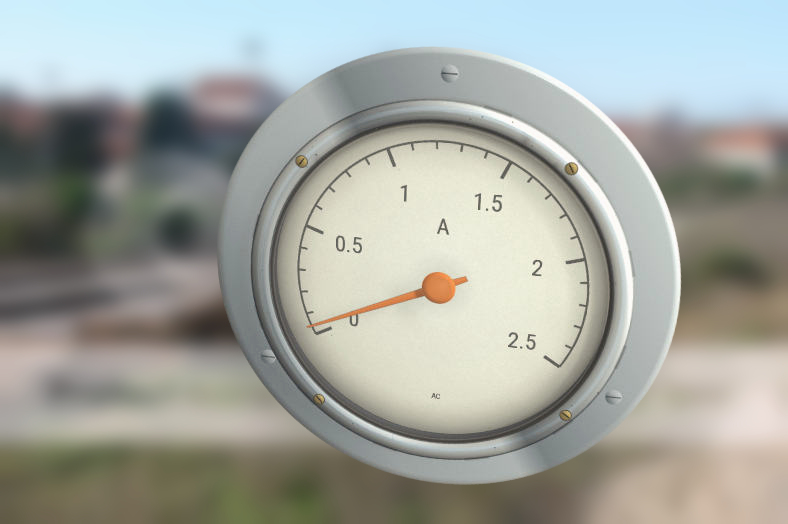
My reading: 0.05,A
